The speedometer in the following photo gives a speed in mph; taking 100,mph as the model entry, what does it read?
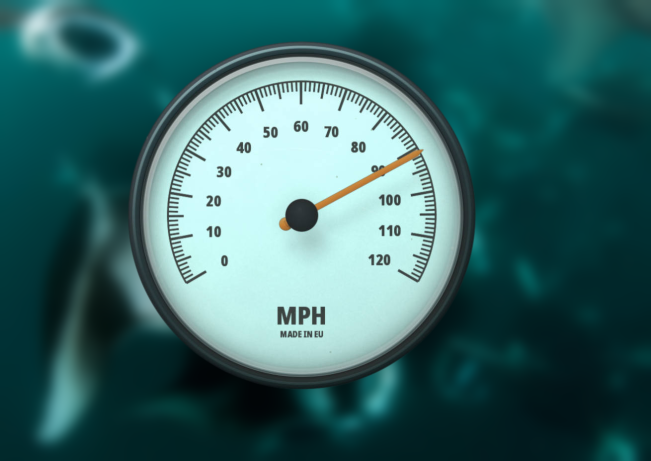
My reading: 91,mph
